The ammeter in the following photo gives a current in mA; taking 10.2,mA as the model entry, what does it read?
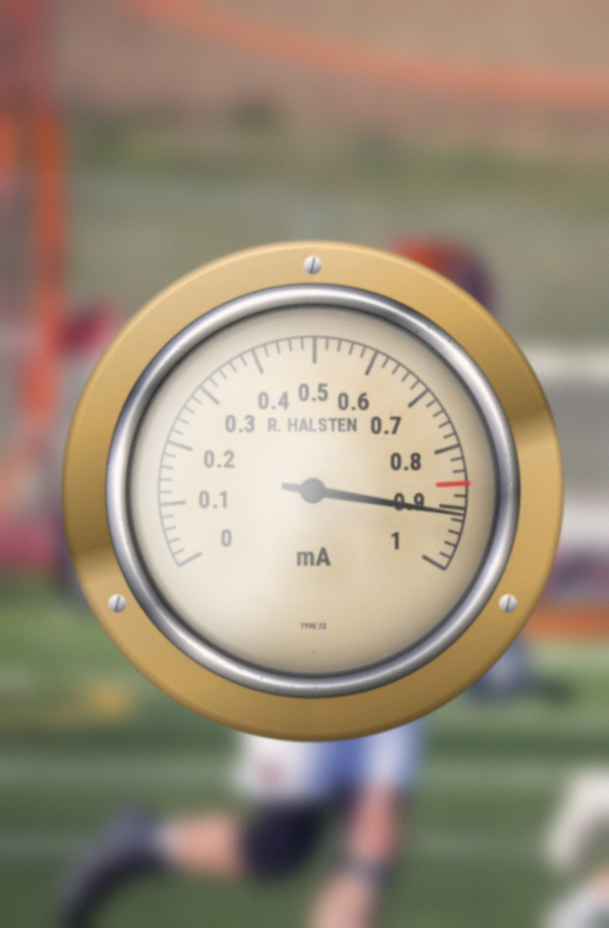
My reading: 0.91,mA
